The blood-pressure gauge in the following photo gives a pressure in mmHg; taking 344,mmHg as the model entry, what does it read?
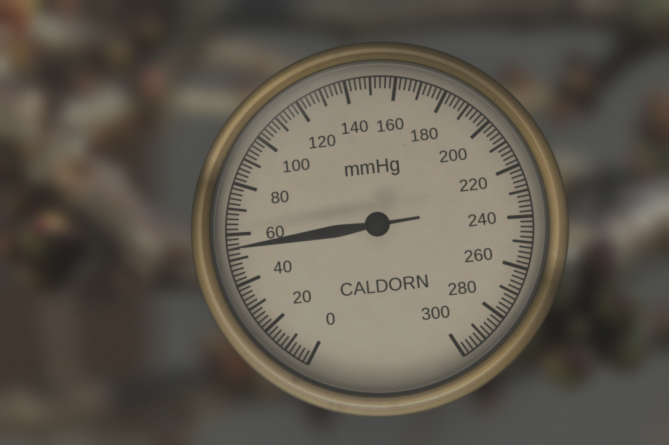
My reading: 54,mmHg
